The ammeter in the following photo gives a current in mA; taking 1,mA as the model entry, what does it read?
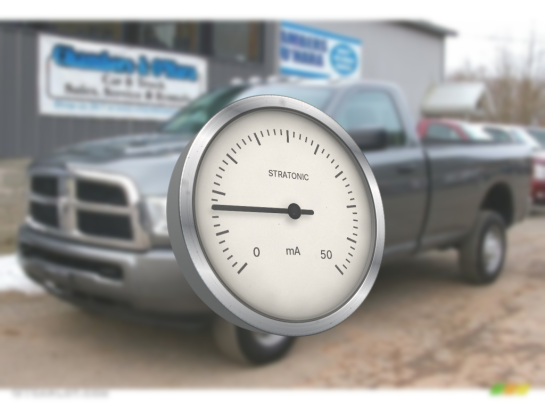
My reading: 8,mA
